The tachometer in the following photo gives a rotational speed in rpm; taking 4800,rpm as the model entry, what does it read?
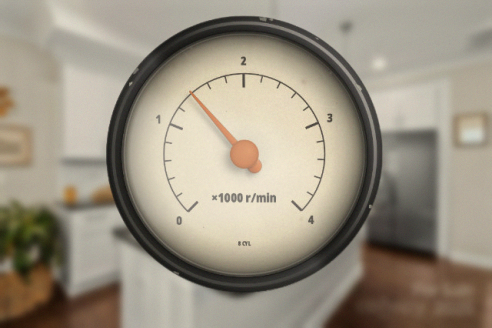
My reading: 1400,rpm
